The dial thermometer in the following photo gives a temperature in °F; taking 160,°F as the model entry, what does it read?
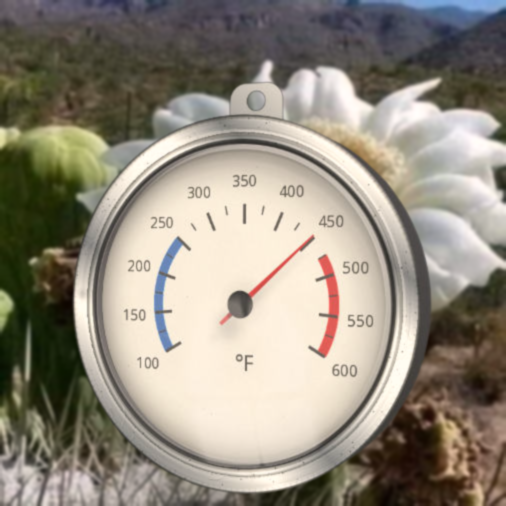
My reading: 450,°F
